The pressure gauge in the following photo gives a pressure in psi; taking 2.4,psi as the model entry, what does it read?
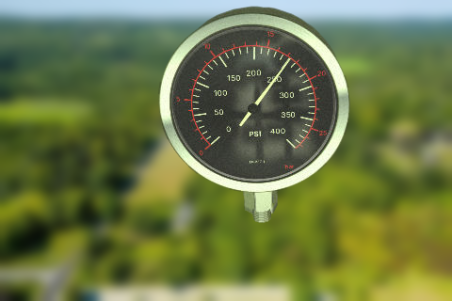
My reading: 250,psi
